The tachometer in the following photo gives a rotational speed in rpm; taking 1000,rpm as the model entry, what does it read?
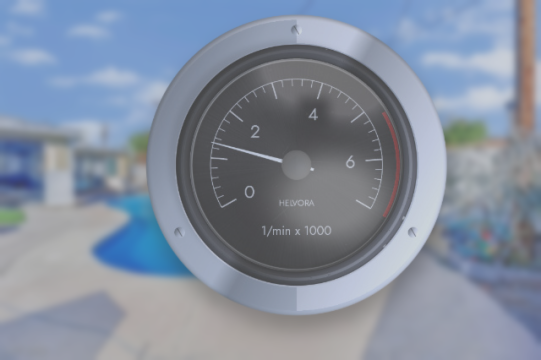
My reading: 1300,rpm
